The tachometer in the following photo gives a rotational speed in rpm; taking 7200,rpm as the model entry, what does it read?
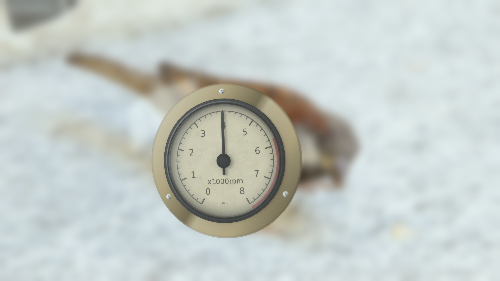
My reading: 4000,rpm
